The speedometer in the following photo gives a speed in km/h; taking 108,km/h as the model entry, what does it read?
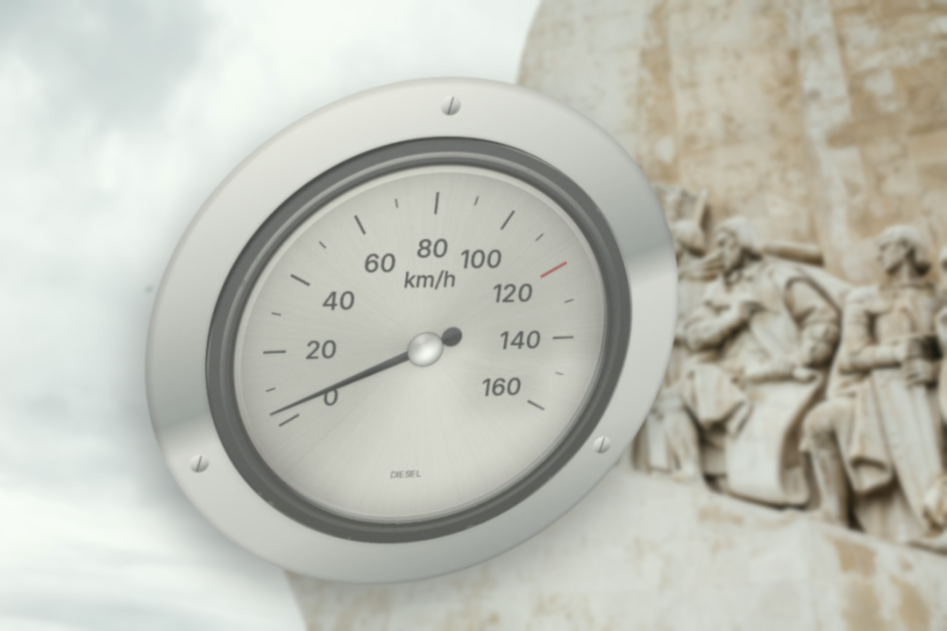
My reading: 5,km/h
